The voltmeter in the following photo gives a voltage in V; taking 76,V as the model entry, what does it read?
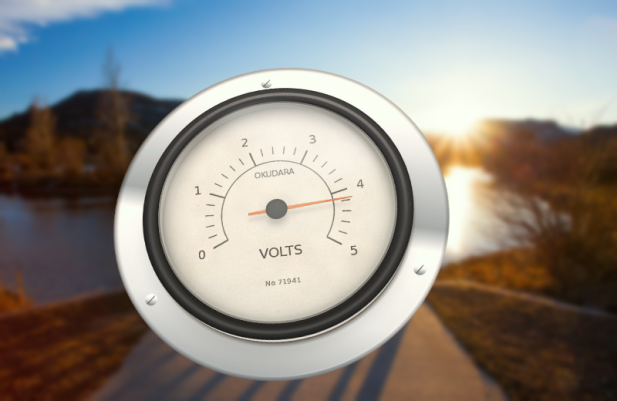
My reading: 4.2,V
